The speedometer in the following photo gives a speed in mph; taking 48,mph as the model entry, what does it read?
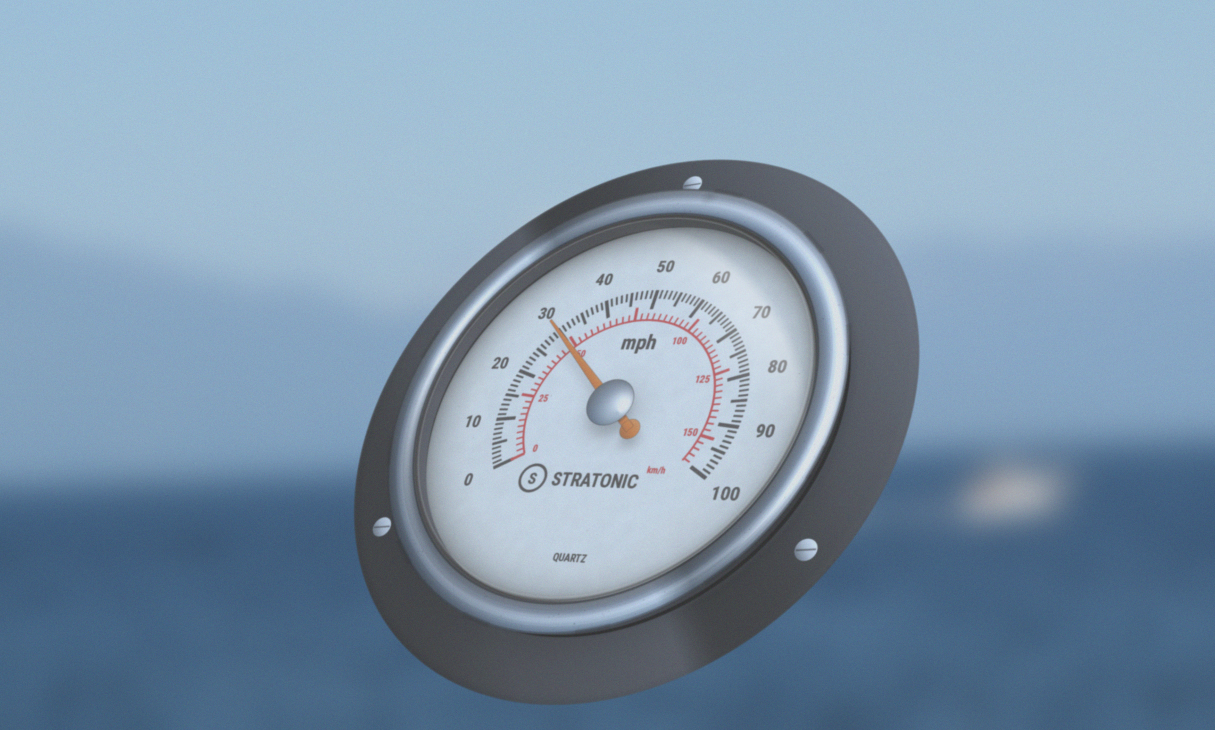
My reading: 30,mph
